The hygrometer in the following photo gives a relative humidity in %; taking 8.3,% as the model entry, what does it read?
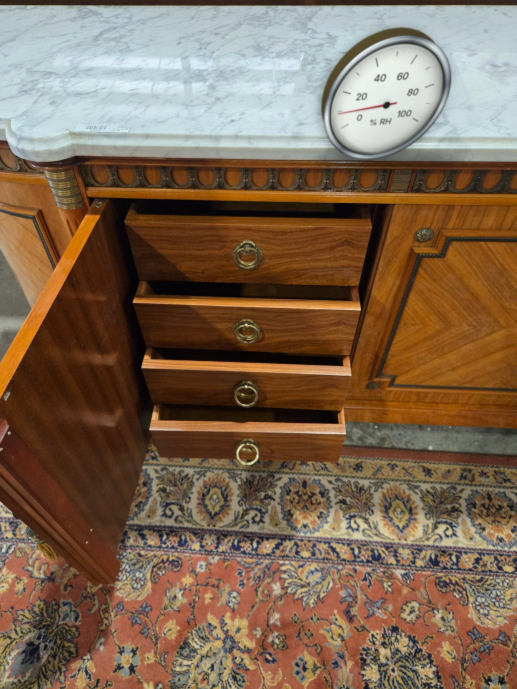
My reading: 10,%
